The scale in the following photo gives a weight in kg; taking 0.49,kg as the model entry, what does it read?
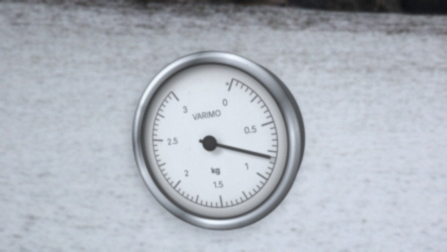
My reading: 0.8,kg
